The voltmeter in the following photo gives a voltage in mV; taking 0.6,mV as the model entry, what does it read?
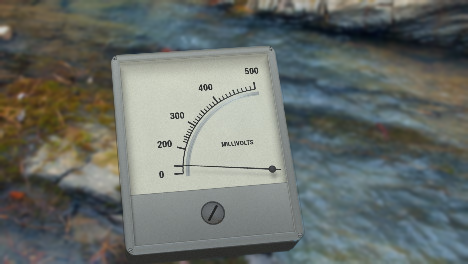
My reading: 100,mV
